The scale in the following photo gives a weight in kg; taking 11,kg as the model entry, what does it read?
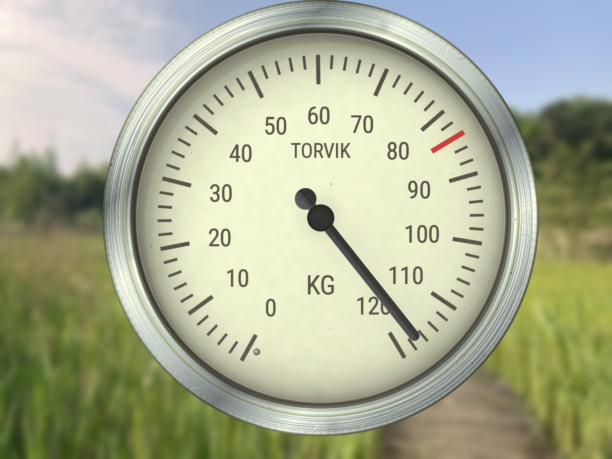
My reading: 117,kg
